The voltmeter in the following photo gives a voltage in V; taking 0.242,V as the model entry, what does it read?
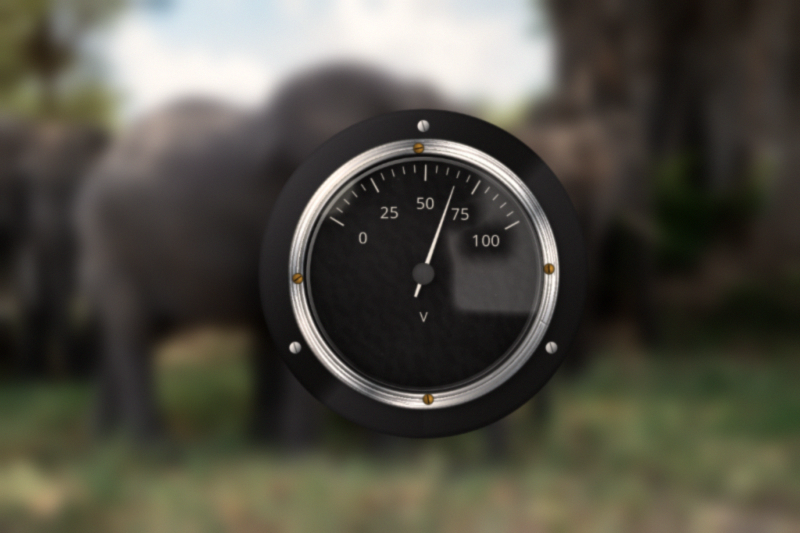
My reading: 65,V
